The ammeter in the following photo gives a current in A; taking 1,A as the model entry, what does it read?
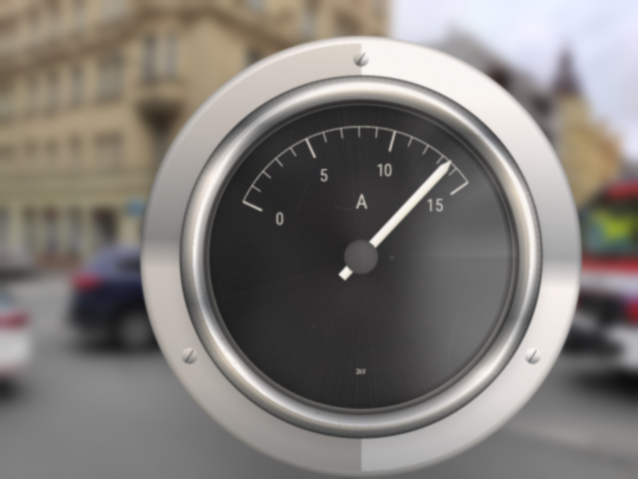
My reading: 13.5,A
